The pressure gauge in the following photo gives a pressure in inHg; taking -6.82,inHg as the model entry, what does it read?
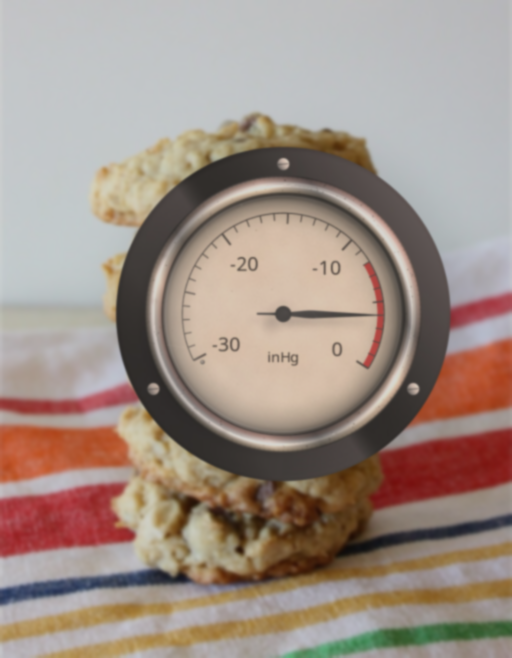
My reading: -4,inHg
